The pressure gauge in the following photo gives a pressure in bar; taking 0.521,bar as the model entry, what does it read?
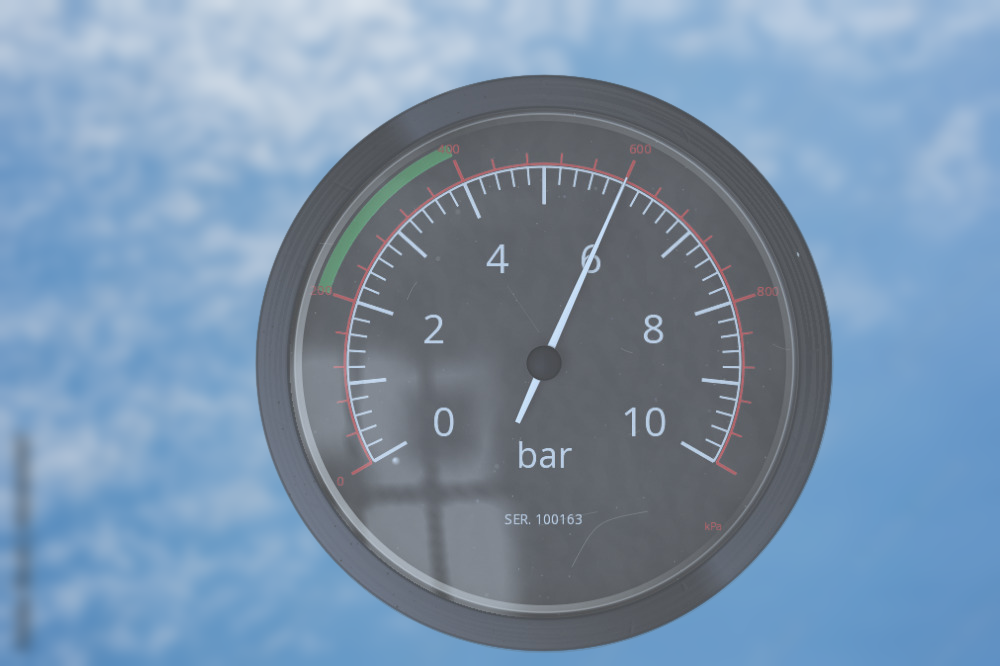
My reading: 6,bar
